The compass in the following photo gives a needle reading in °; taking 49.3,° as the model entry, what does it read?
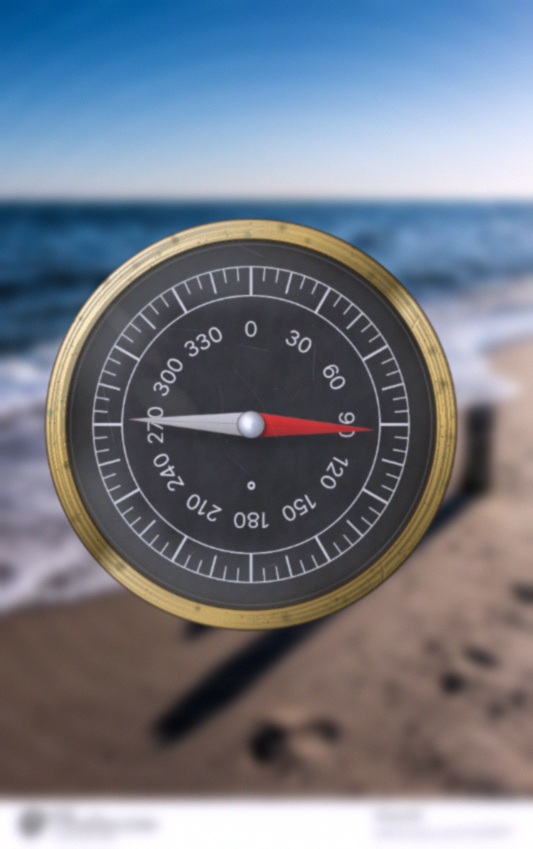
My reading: 92.5,°
